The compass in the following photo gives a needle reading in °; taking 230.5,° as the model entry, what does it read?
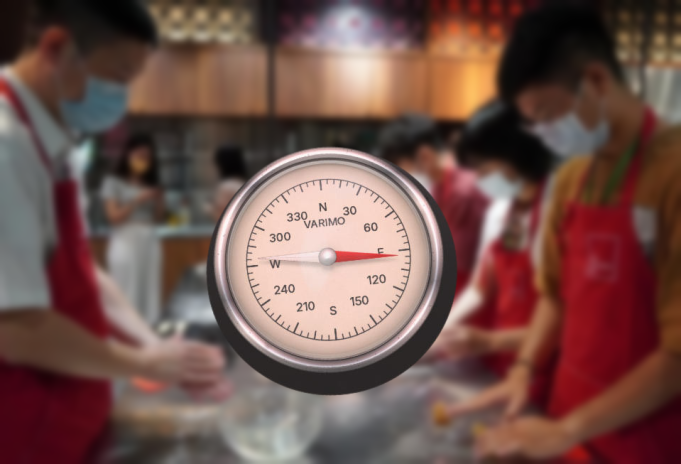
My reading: 95,°
